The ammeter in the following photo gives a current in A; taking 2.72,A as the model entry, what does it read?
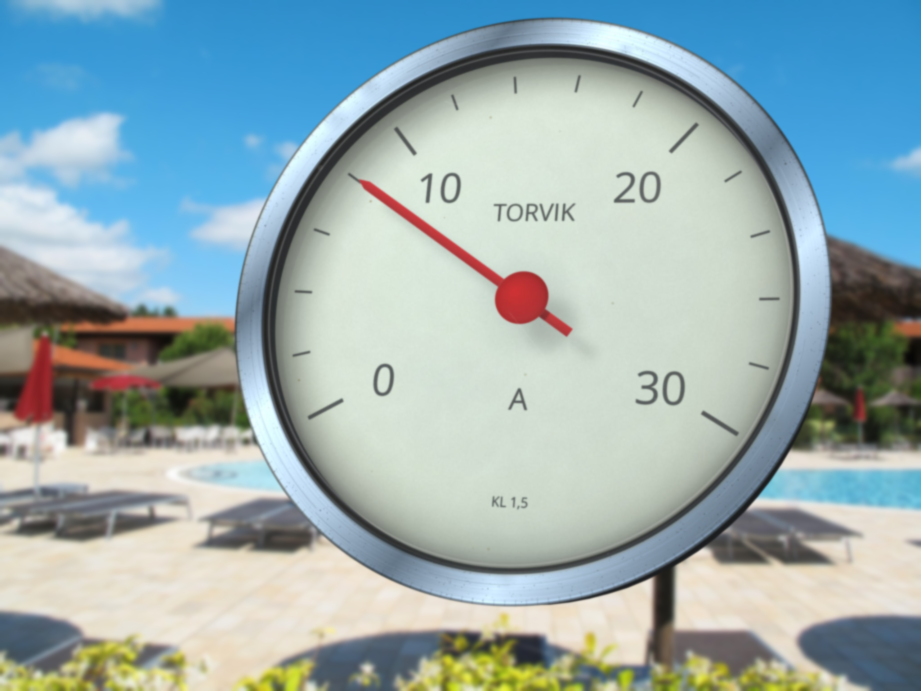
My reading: 8,A
